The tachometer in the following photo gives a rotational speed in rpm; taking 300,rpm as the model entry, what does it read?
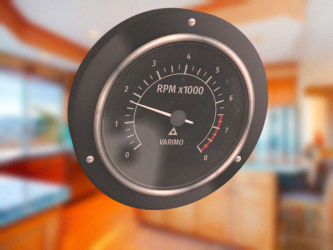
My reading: 1750,rpm
